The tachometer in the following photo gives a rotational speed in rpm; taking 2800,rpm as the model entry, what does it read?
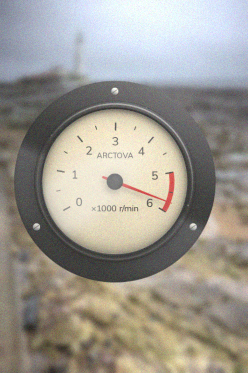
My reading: 5750,rpm
